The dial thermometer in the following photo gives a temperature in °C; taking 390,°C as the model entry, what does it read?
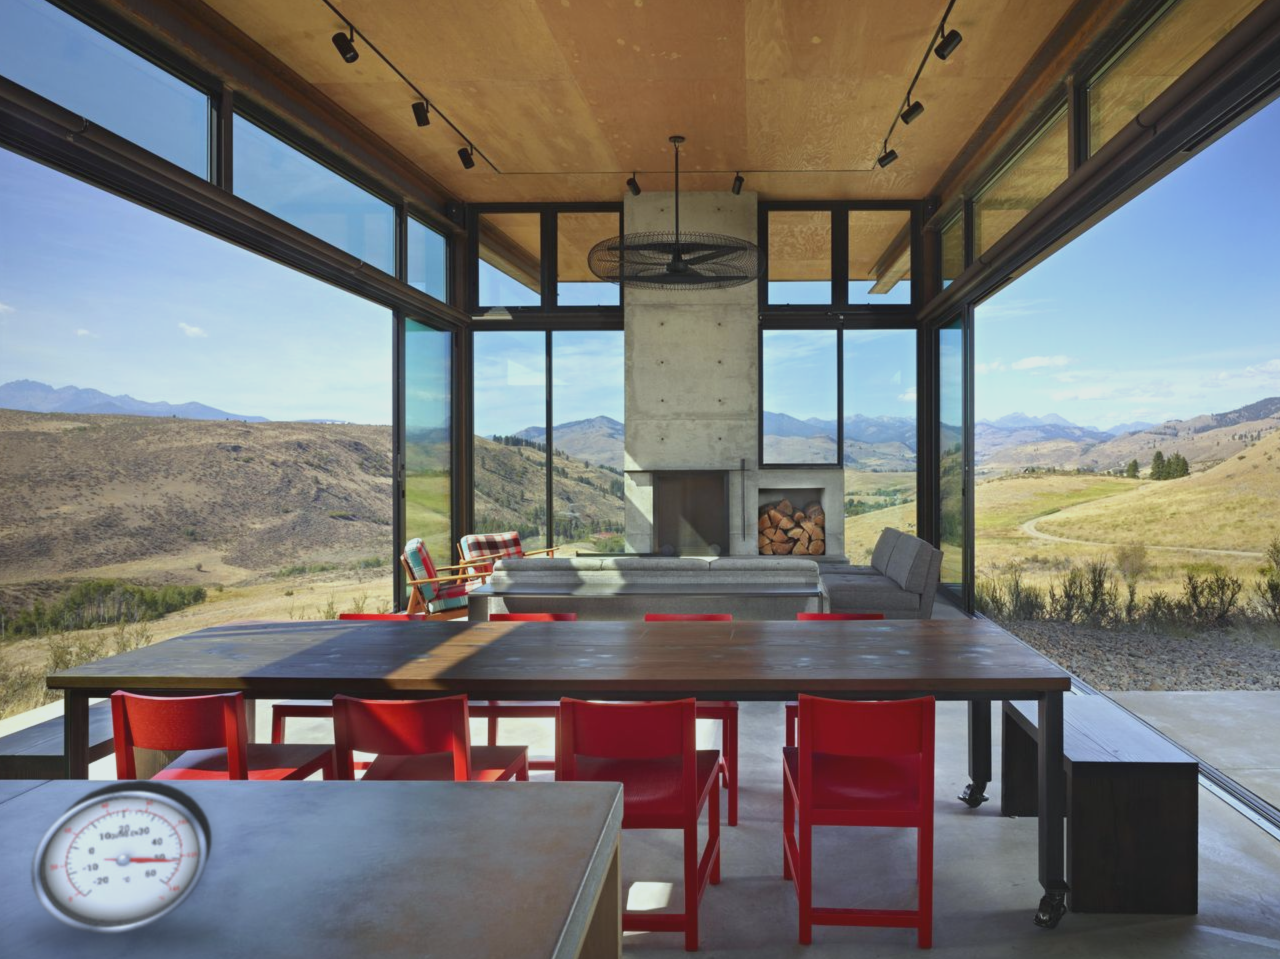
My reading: 50,°C
